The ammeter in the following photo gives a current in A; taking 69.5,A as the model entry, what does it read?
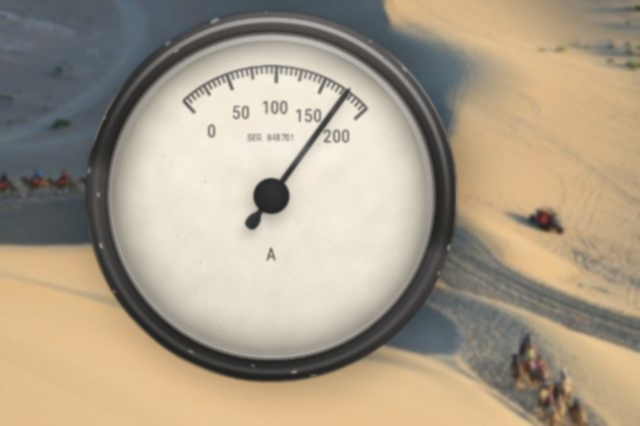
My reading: 175,A
